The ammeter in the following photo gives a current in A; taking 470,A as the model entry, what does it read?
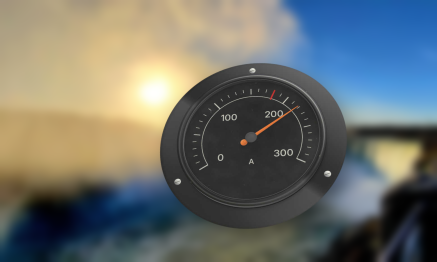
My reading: 220,A
